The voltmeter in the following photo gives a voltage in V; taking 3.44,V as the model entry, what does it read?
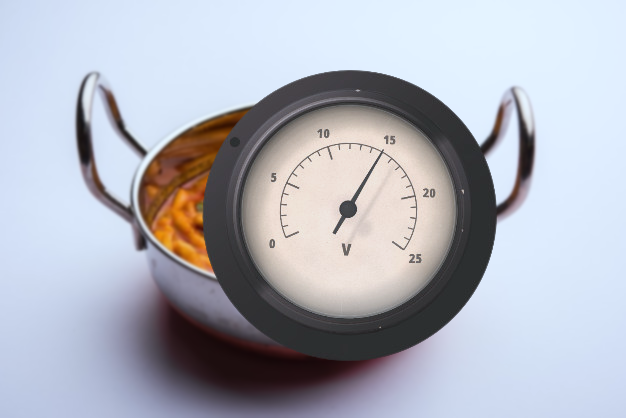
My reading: 15,V
